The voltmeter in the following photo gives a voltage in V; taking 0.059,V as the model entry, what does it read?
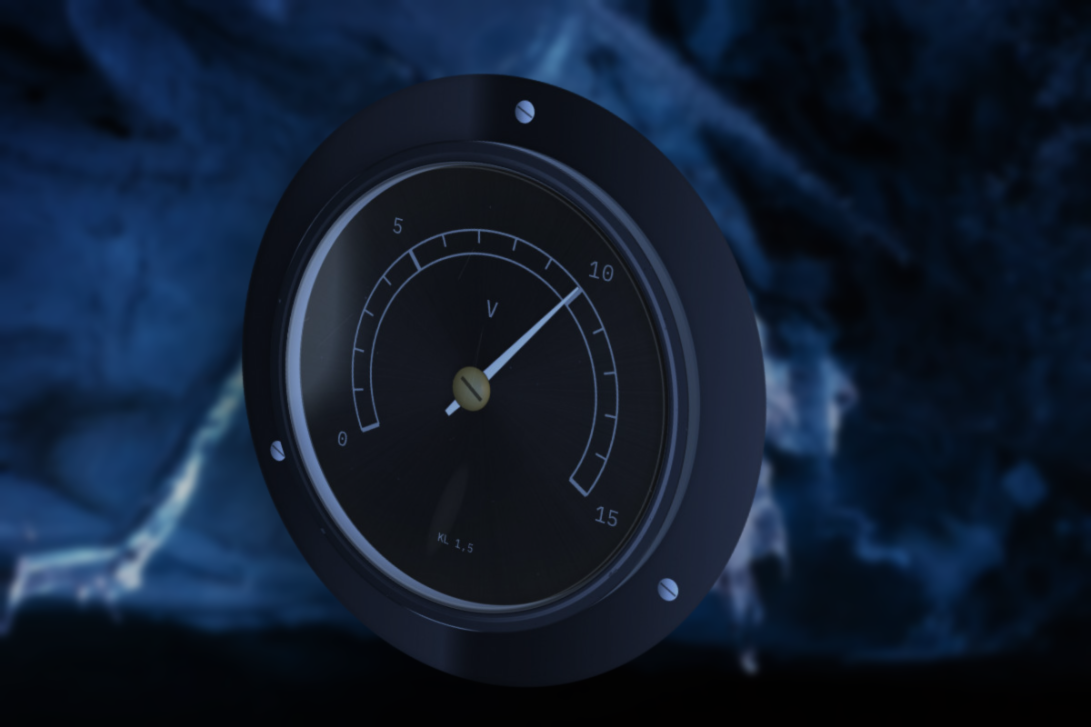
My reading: 10,V
